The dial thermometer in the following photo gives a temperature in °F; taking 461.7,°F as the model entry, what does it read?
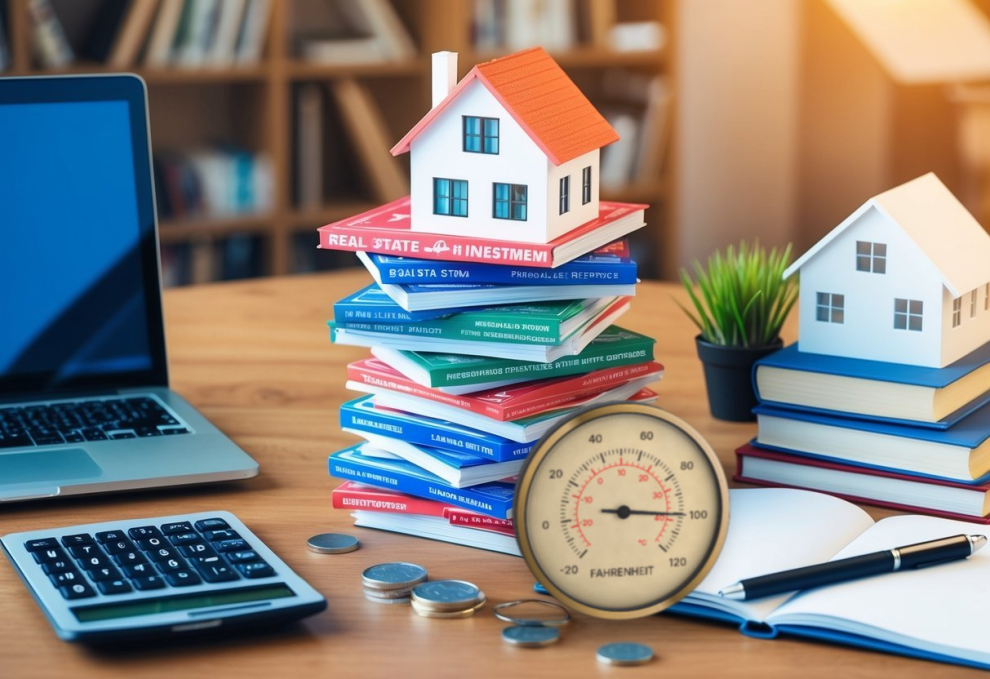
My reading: 100,°F
